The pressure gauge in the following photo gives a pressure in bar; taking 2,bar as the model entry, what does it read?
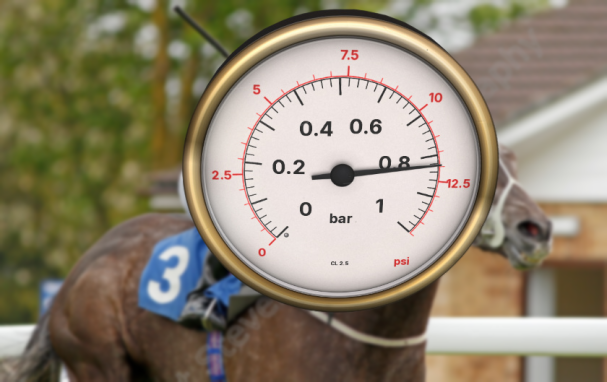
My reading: 0.82,bar
